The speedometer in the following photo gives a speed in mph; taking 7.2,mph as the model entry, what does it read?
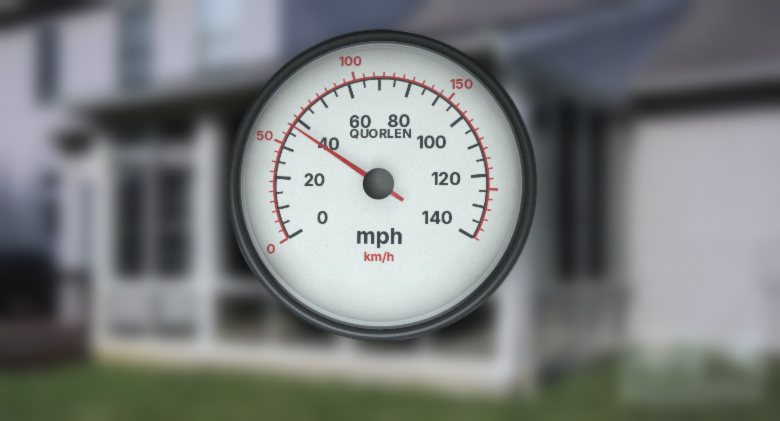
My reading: 37.5,mph
